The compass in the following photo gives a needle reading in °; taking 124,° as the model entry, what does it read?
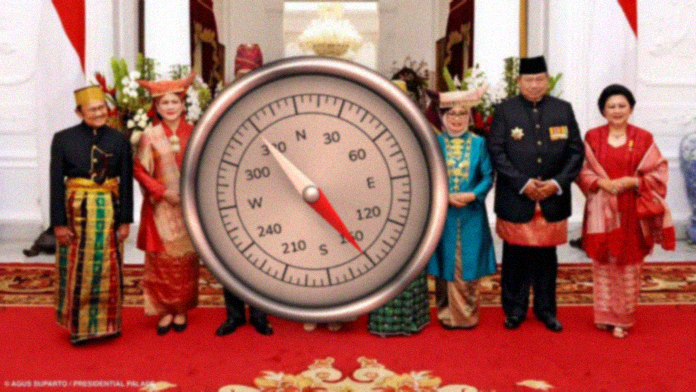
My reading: 150,°
